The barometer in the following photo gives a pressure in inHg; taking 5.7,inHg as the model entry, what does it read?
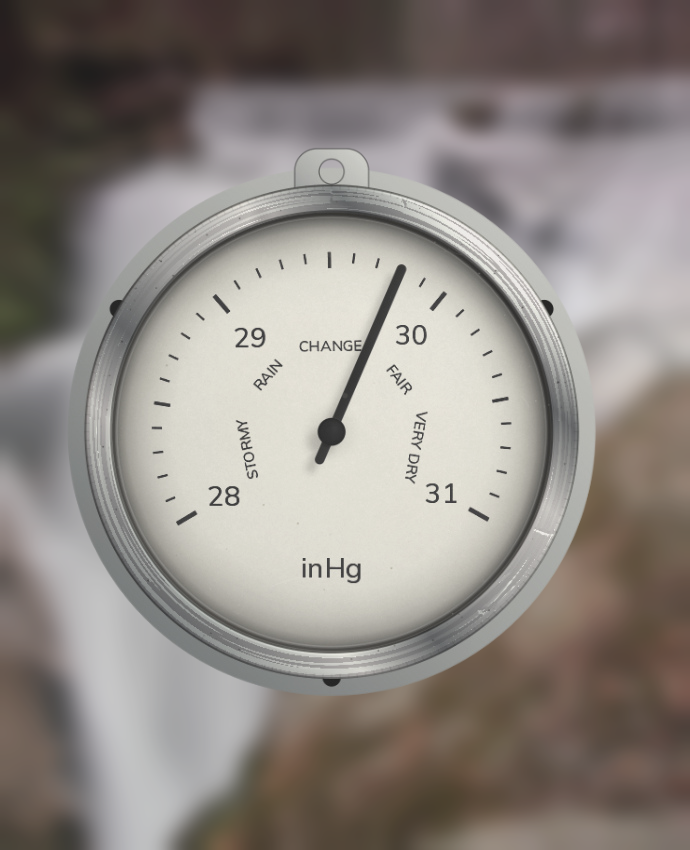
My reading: 29.8,inHg
